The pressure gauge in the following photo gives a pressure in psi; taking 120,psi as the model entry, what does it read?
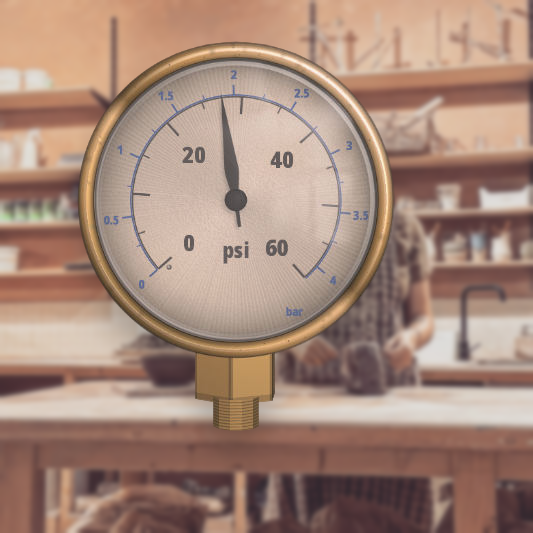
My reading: 27.5,psi
